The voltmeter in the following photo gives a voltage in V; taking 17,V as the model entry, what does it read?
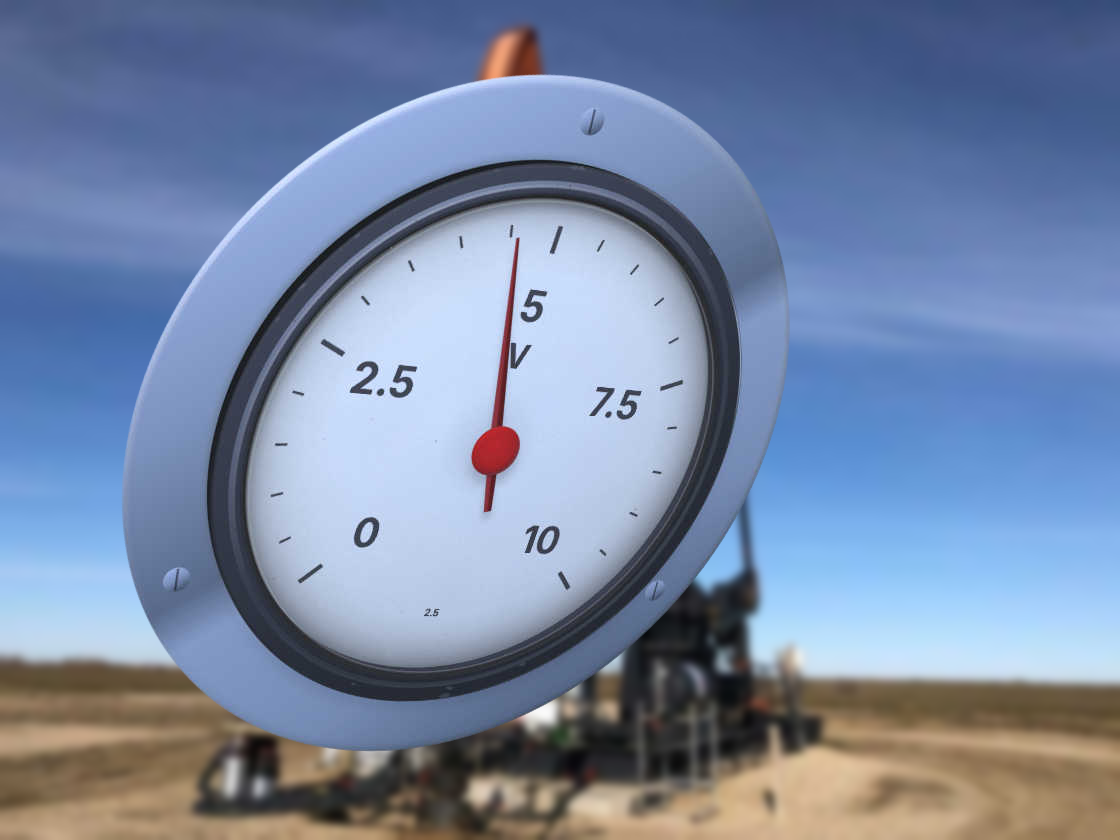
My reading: 4.5,V
